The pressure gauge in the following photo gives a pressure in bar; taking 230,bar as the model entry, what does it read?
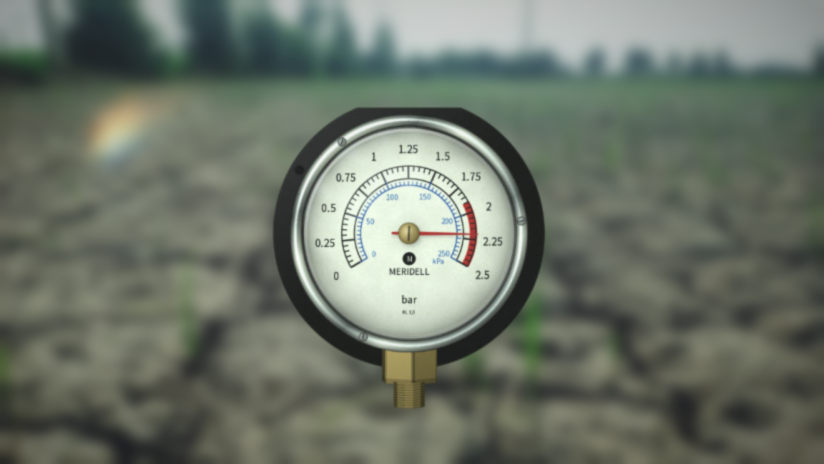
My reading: 2.2,bar
